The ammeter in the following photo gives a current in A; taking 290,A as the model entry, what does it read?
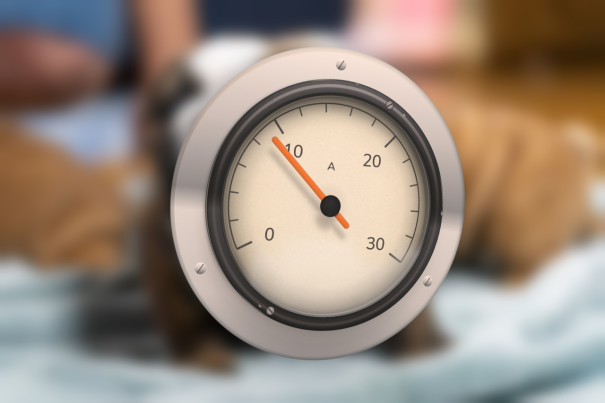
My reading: 9,A
